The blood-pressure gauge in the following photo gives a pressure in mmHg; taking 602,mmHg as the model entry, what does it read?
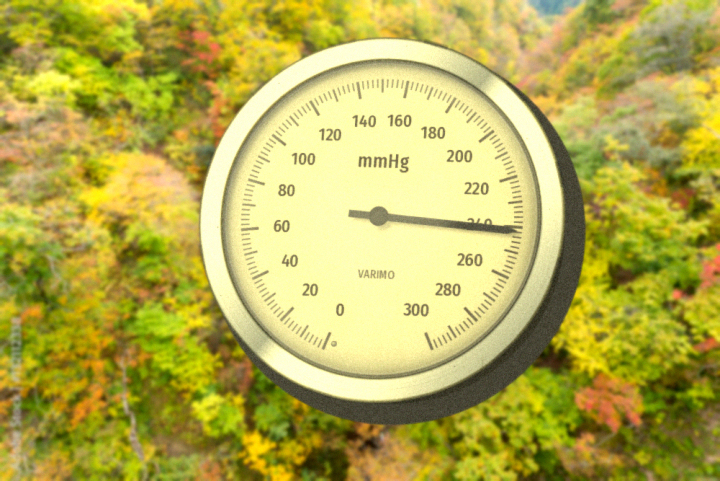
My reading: 242,mmHg
